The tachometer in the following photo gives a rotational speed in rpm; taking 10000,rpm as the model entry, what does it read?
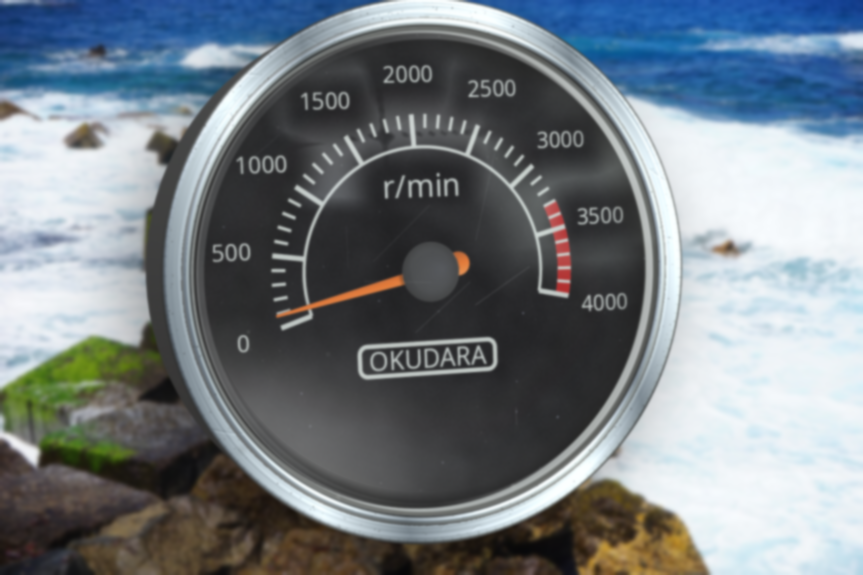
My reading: 100,rpm
